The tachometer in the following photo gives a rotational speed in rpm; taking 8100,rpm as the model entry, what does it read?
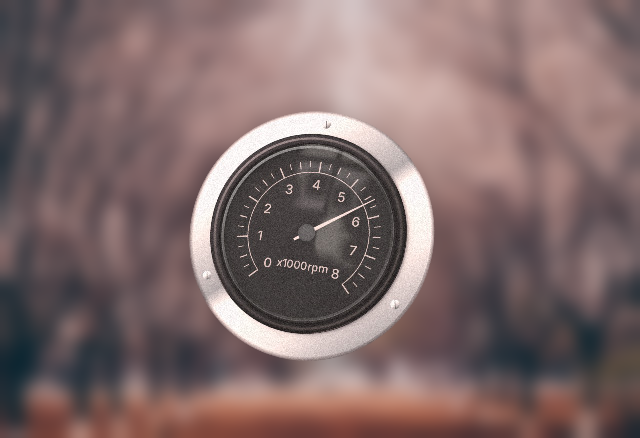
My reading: 5625,rpm
